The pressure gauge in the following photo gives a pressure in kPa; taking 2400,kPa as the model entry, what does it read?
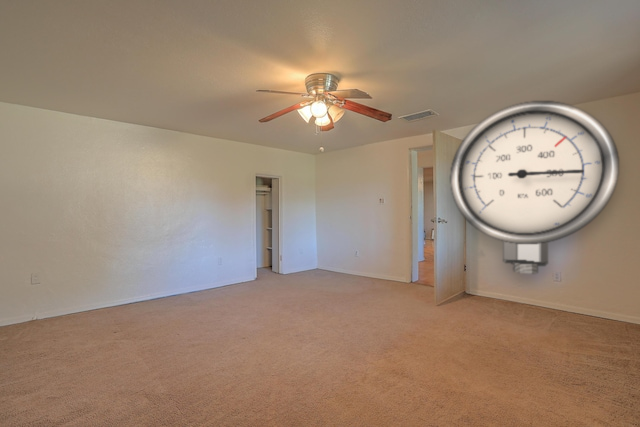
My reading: 500,kPa
